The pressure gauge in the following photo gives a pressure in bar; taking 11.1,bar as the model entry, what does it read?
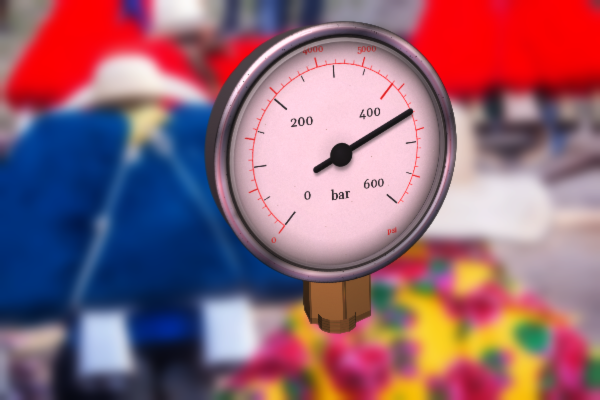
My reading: 450,bar
